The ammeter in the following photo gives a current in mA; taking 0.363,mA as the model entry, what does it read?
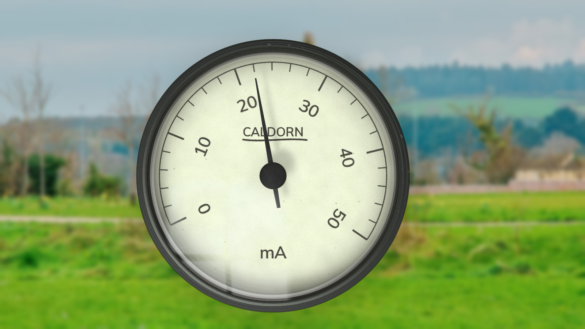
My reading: 22,mA
